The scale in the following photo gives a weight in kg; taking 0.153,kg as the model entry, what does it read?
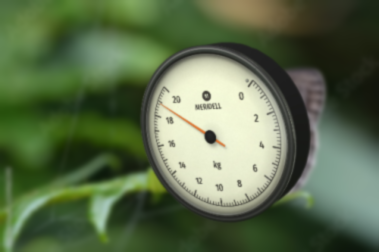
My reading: 19,kg
